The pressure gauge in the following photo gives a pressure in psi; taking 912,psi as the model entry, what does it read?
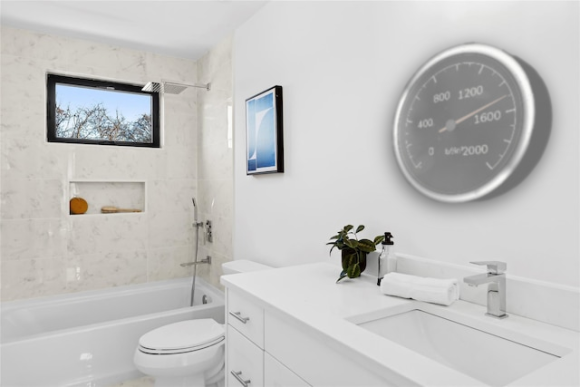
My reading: 1500,psi
